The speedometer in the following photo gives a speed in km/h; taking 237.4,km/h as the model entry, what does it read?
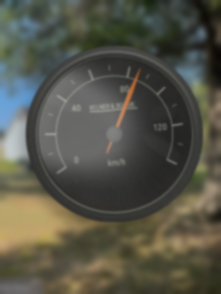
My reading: 85,km/h
